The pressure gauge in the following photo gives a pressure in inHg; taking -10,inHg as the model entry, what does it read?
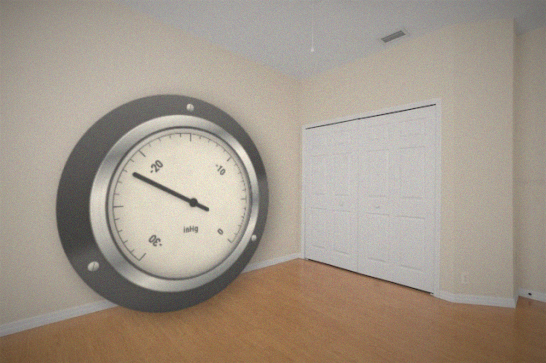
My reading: -22,inHg
